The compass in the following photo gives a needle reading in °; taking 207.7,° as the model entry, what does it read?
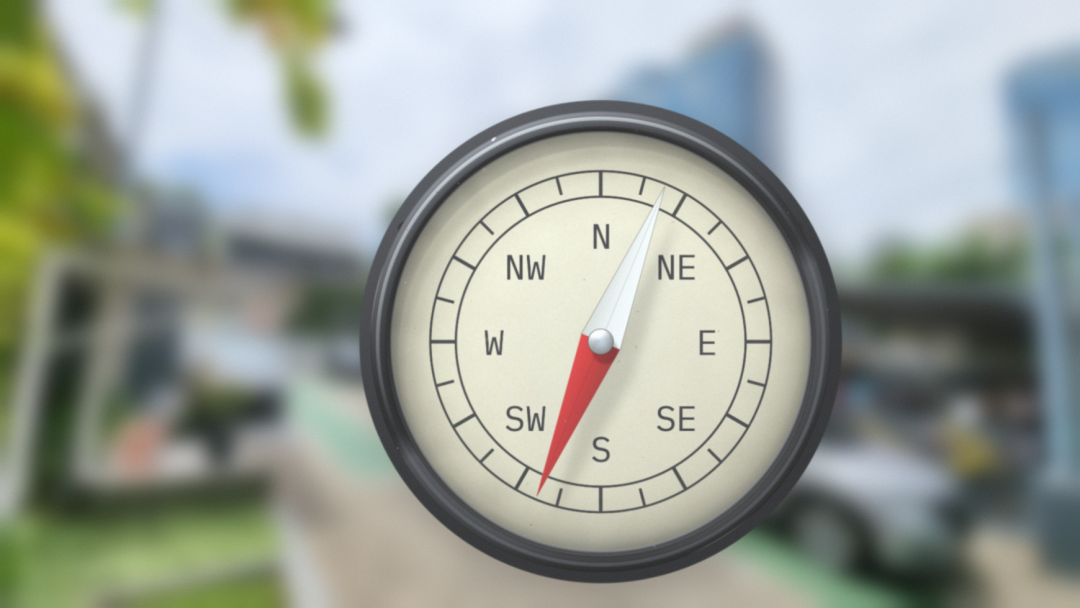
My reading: 202.5,°
